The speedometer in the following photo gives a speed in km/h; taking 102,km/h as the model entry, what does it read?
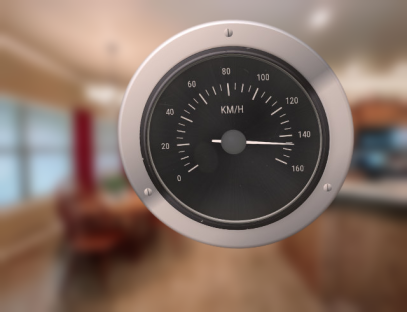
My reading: 145,km/h
